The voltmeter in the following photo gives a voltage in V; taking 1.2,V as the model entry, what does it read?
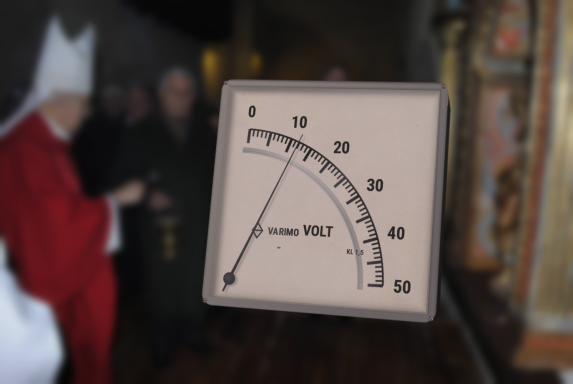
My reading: 12,V
